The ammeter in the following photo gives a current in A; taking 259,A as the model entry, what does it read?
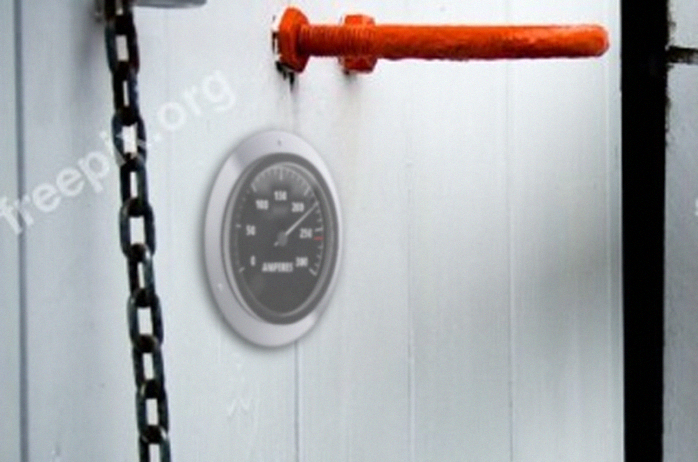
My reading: 220,A
